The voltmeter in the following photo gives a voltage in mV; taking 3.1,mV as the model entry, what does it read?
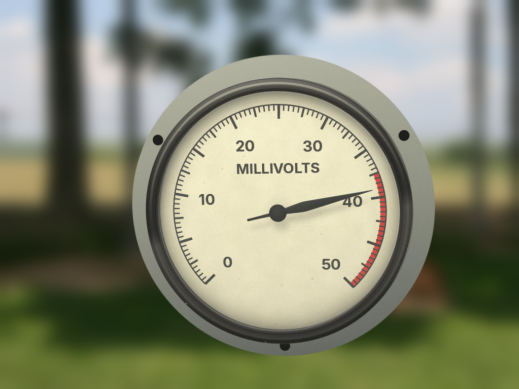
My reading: 39,mV
